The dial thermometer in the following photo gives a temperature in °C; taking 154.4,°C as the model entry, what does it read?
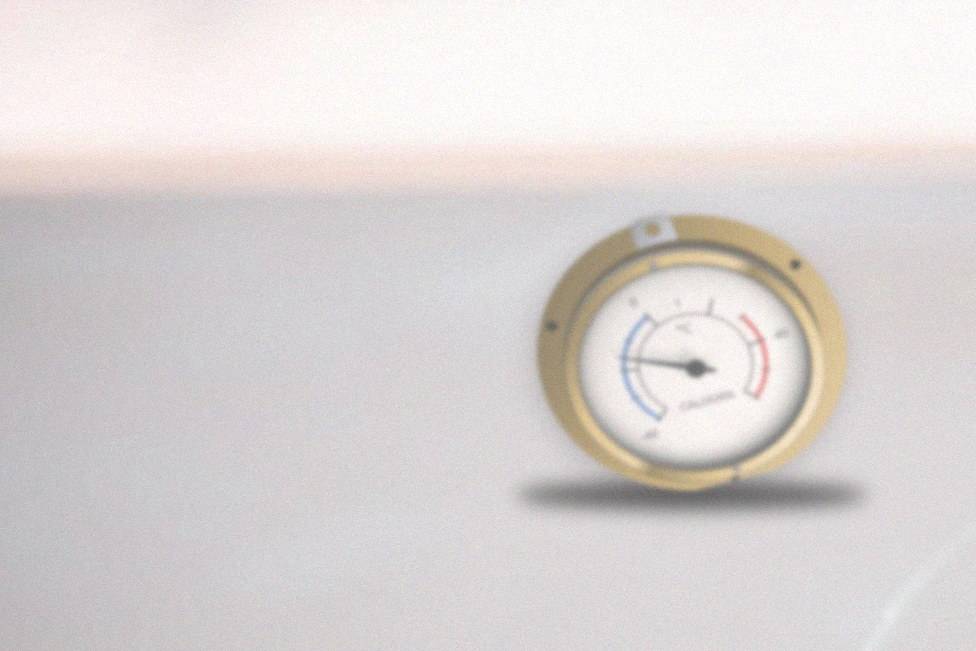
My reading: -15,°C
